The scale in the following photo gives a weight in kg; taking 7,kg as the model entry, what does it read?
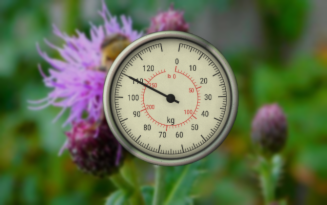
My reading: 110,kg
